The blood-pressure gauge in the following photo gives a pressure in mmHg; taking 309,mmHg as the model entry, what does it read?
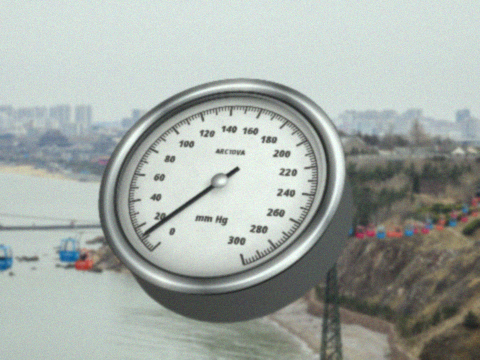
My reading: 10,mmHg
